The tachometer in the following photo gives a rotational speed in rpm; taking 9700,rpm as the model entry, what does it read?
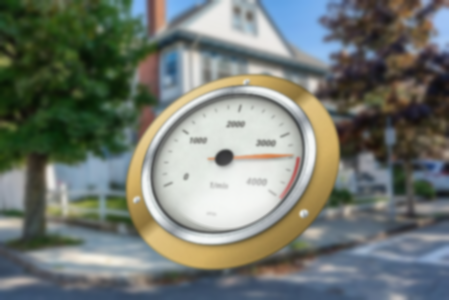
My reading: 3400,rpm
